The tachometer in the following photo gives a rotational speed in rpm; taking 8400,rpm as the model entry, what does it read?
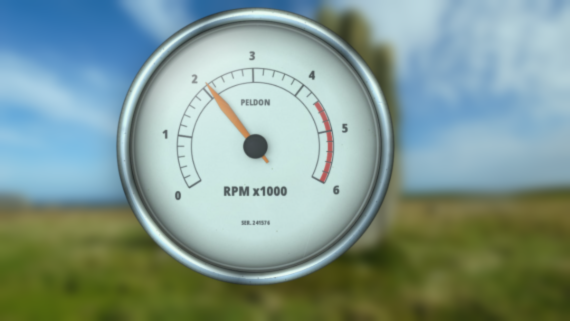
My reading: 2100,rpm
